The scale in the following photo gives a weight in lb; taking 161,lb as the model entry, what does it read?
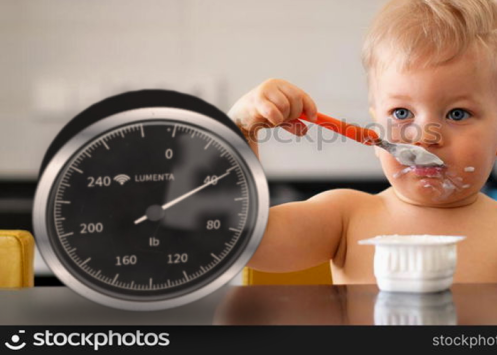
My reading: 40,lb
